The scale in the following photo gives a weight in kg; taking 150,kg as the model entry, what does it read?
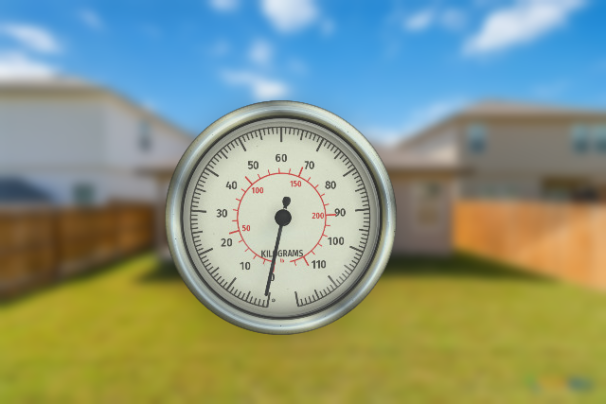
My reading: 1,kg
